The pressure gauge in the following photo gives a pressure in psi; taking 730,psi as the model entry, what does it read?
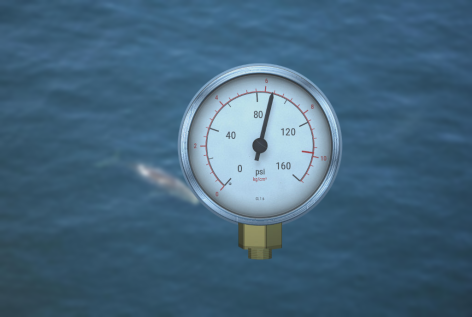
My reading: 90,psi
